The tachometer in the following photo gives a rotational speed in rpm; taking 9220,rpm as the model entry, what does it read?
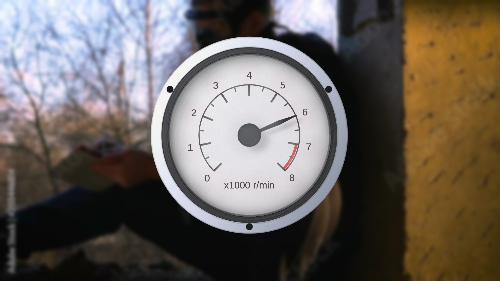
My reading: 6000,rpm
